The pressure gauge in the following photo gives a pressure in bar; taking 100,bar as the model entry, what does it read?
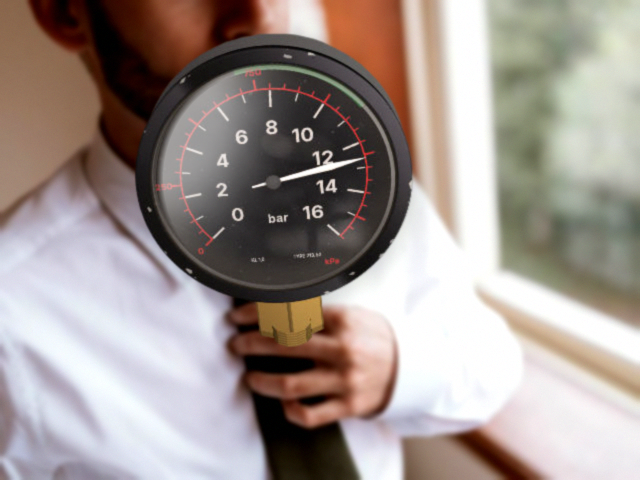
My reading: 12.5,bar
